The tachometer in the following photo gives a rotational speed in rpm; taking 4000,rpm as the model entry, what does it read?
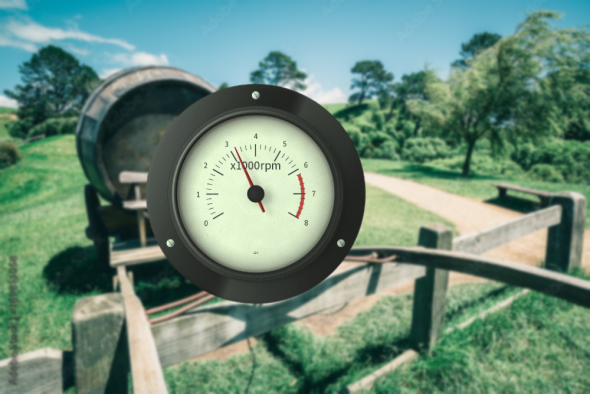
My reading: 3200,rpm
